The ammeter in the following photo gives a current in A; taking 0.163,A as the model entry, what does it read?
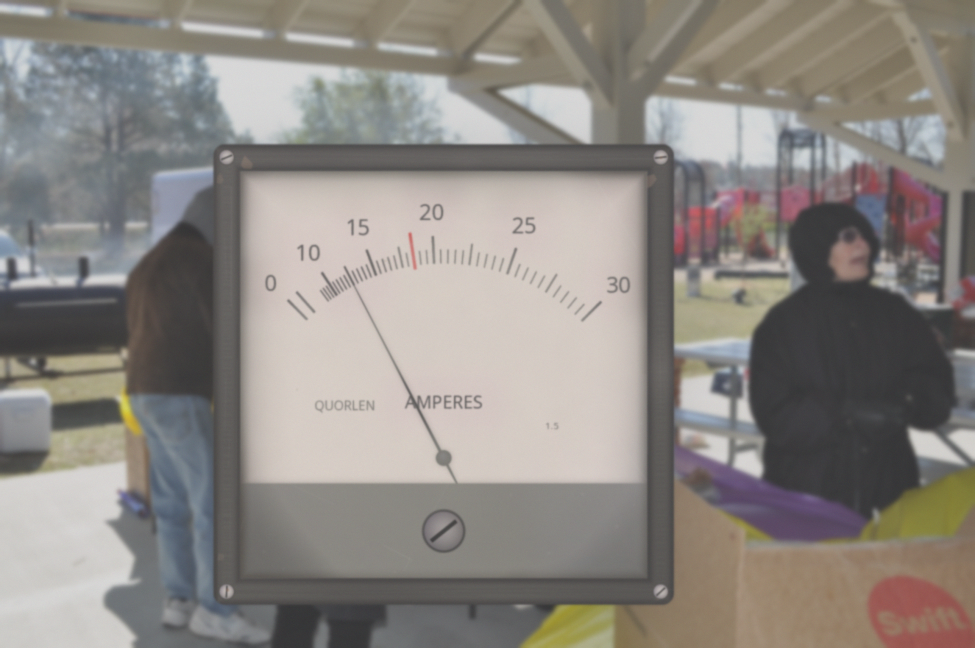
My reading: 12.5,A
